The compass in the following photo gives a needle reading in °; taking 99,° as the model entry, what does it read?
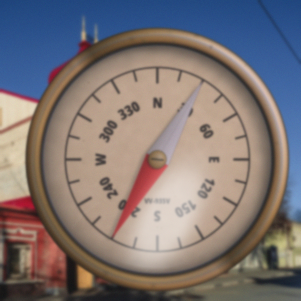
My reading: 210,°
